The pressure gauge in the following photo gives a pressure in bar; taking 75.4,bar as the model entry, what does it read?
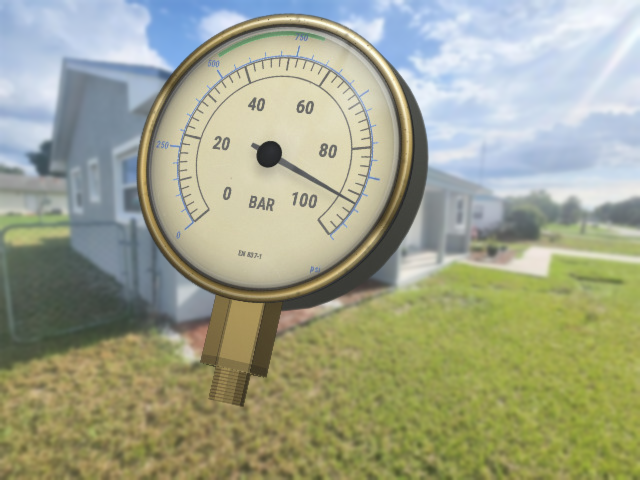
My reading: 92,bar
